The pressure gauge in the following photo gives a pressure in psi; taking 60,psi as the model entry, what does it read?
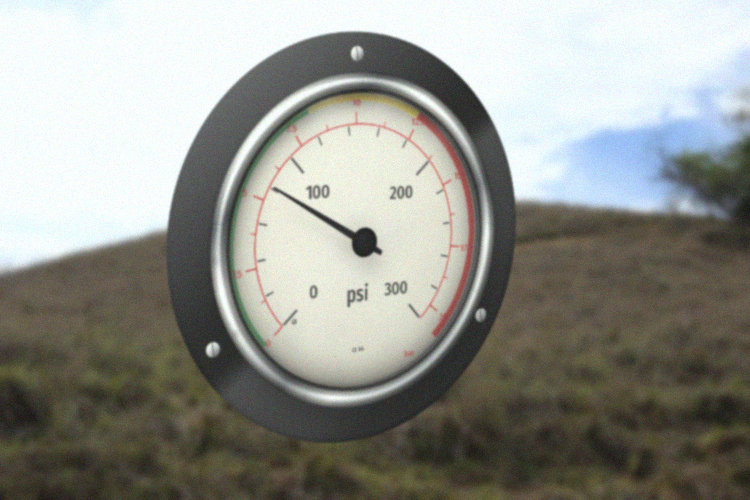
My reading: 80,psi
